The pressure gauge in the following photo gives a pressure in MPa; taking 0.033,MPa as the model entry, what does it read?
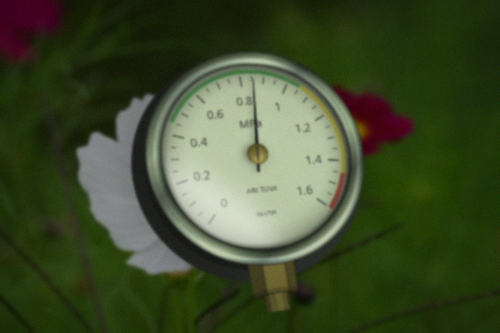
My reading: 0.85,MPa
